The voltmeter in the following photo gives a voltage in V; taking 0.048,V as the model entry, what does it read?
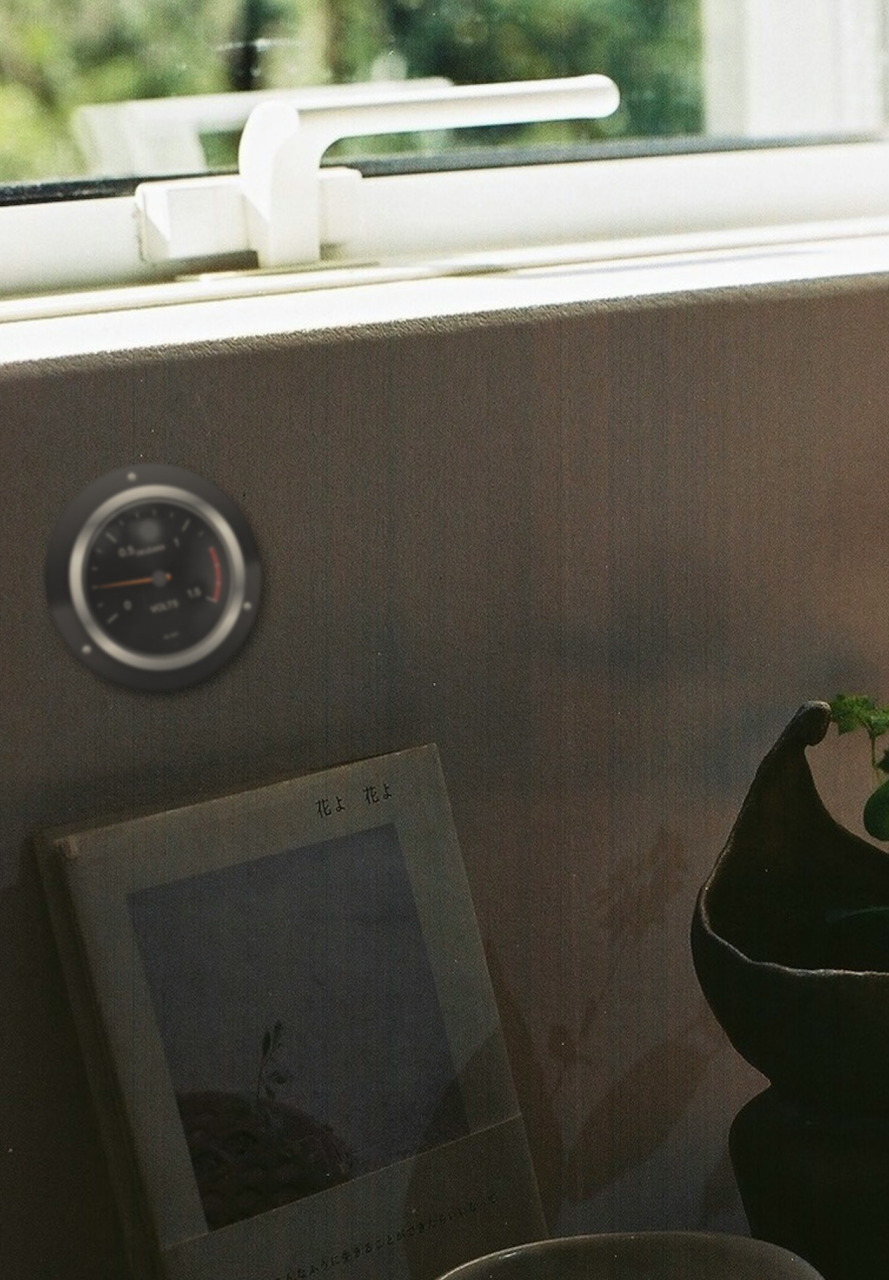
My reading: 0.2,V
